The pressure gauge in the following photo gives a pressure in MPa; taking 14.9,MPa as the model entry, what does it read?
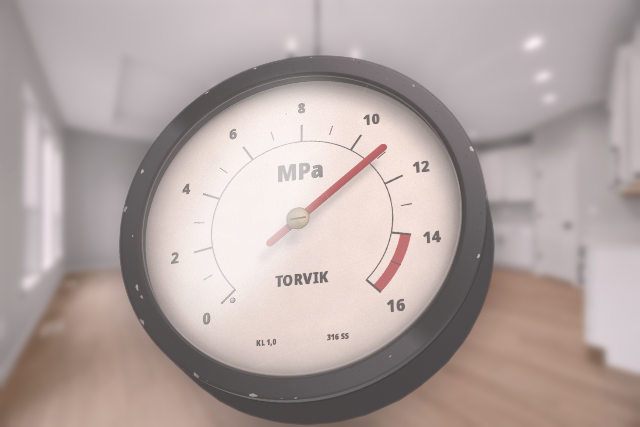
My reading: 11,MPa
